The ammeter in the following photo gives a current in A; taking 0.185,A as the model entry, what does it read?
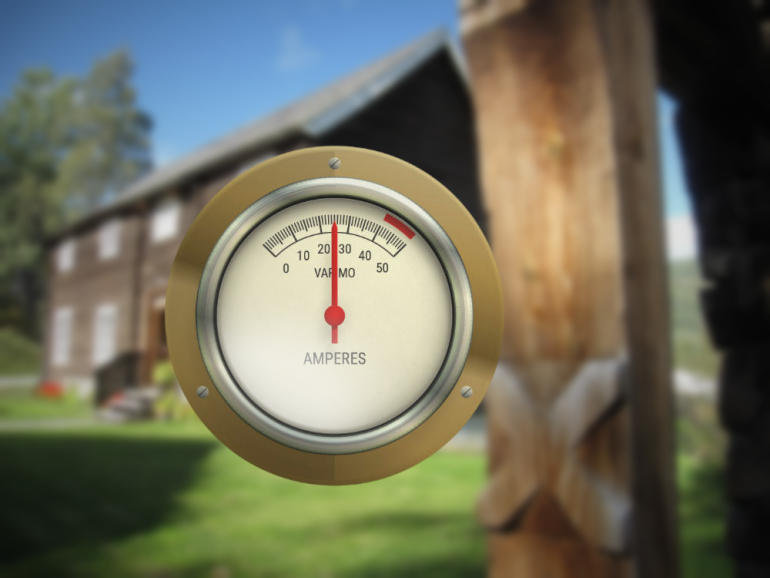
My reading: 25,A
